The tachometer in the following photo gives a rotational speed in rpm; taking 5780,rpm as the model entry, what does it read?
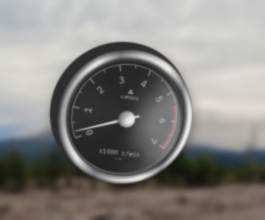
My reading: 250,rpm
